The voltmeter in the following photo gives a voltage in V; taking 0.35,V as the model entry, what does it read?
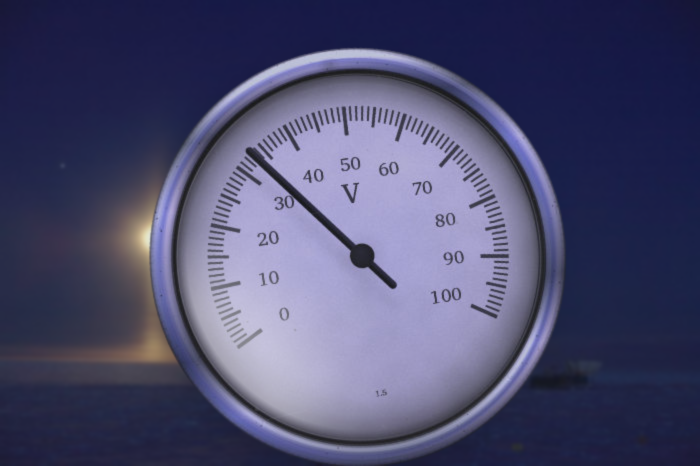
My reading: 33,V
